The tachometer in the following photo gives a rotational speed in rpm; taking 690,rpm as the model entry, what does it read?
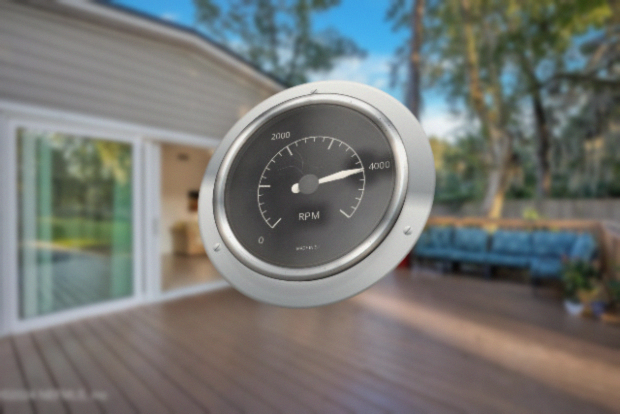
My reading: 4000,rpm
